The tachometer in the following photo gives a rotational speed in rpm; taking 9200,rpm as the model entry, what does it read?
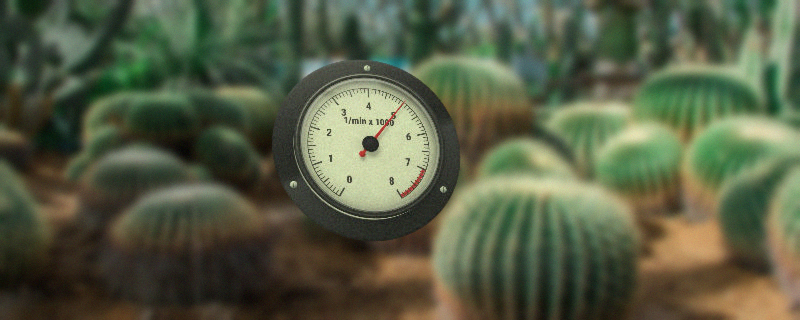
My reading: 5000,rpm
